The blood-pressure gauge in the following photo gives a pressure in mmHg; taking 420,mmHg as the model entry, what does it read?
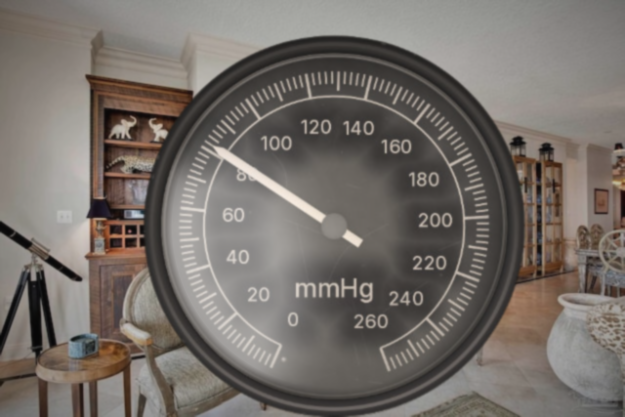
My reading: 82,mmHg
